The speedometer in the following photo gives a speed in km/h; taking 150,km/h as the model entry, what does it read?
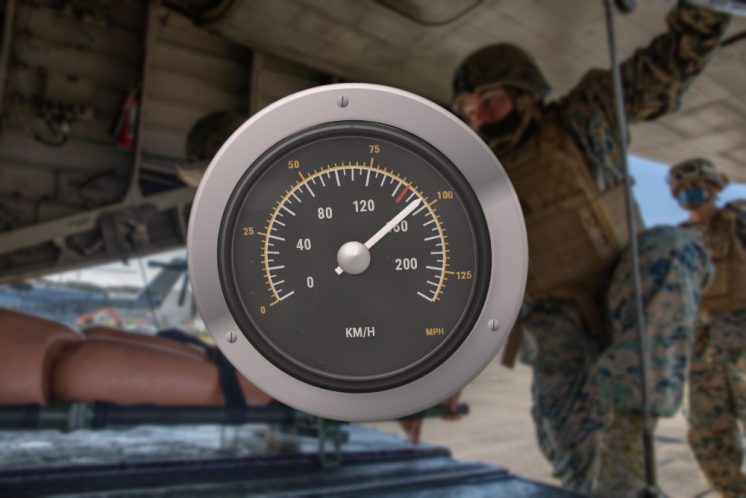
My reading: 155,km/h
